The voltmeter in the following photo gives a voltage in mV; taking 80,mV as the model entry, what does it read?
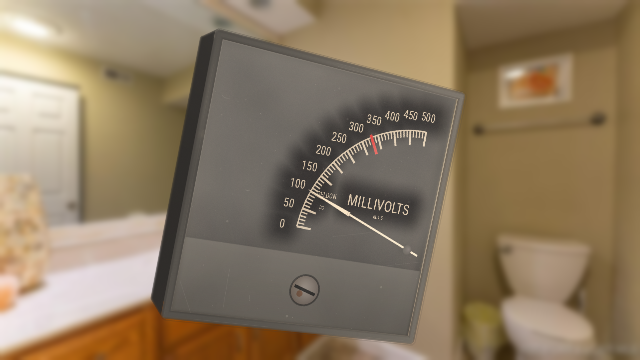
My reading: 100,mV
